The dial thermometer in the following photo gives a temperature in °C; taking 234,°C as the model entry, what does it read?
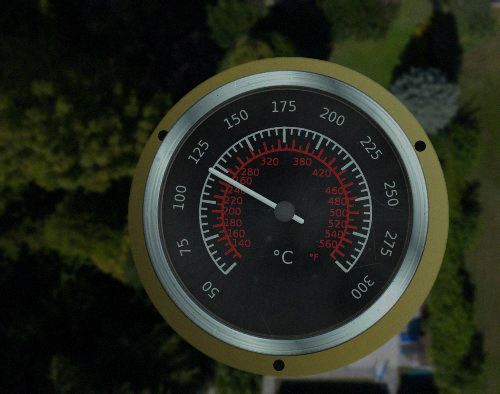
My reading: 120,°C
